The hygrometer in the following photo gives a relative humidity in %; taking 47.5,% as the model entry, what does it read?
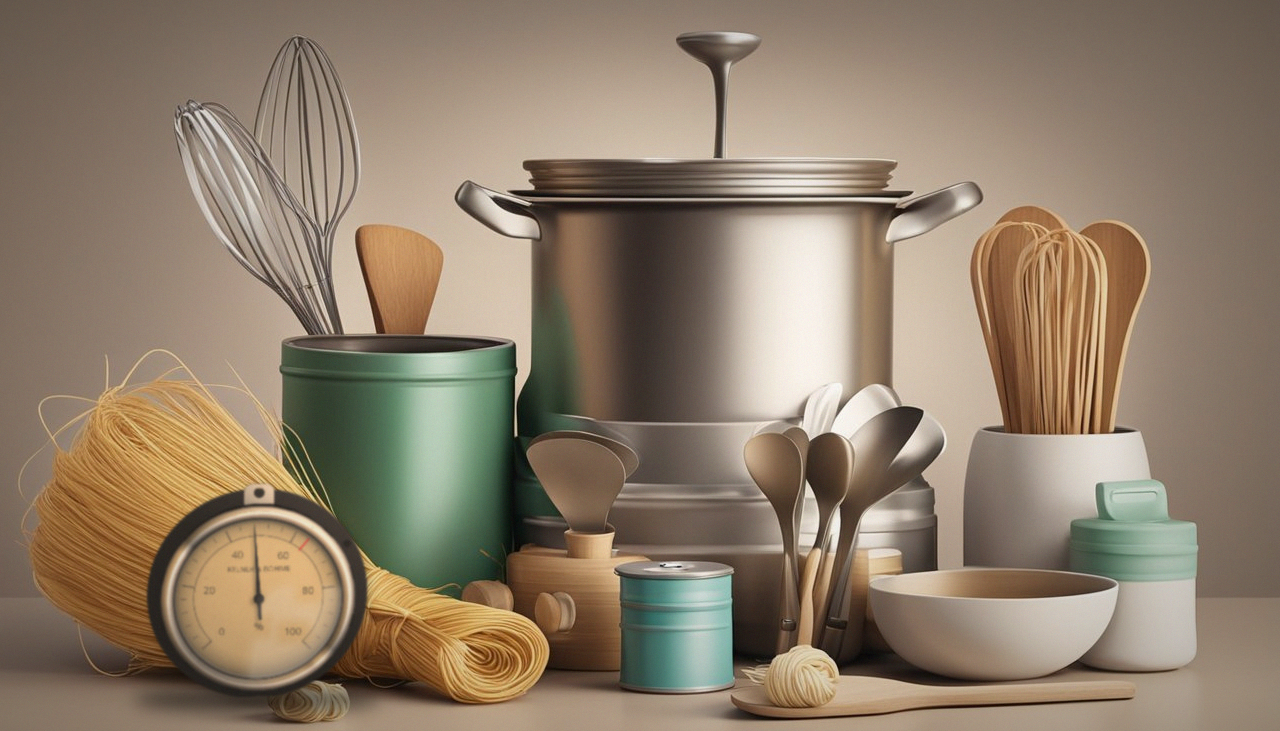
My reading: 48,%
